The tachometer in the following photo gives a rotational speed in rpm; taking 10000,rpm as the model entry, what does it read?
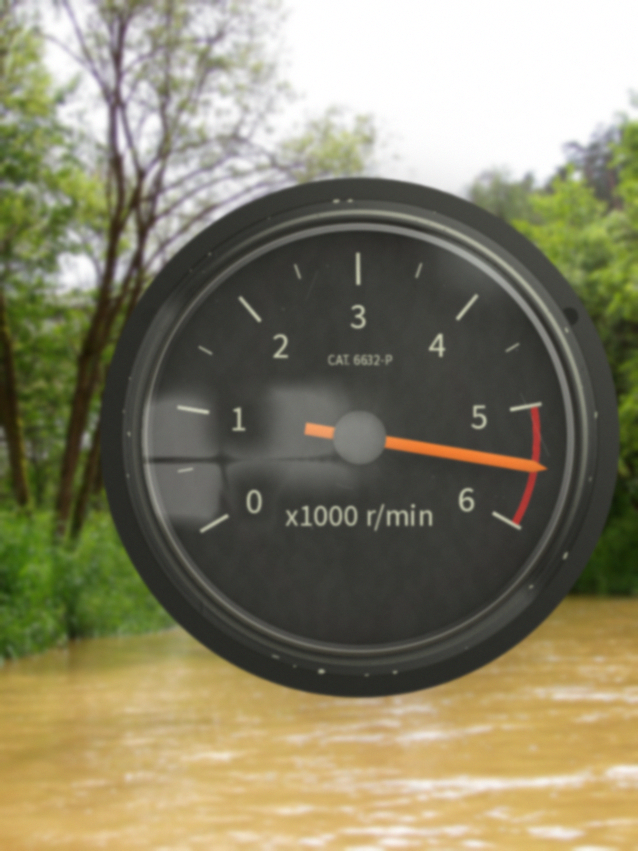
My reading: 5500,rpm
